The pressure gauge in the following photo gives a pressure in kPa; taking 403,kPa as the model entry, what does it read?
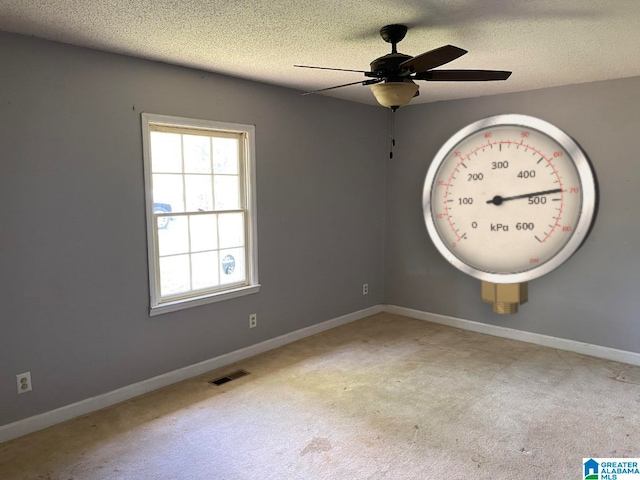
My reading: 480,kPa
